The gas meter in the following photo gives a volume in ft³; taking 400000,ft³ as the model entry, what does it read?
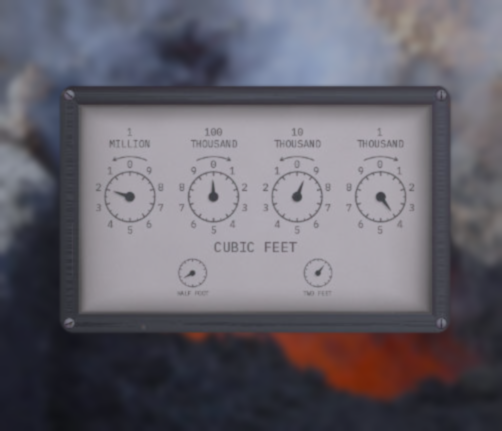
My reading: 199400,ft³
